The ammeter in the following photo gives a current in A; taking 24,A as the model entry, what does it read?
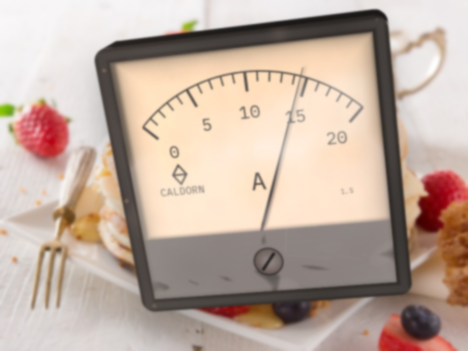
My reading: 14.5,A
